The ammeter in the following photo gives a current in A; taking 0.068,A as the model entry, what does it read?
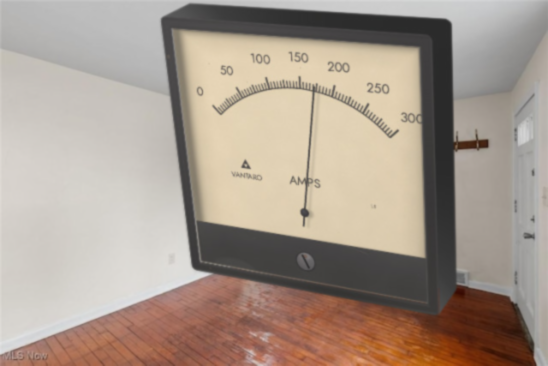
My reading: 175,A
